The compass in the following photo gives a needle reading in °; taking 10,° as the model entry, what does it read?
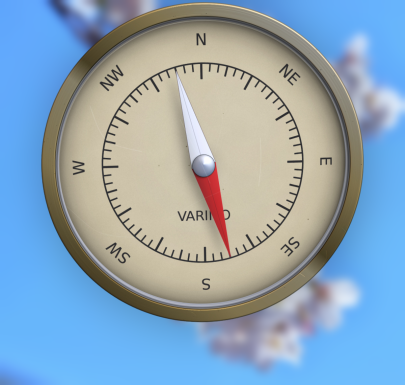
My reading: 165,°
